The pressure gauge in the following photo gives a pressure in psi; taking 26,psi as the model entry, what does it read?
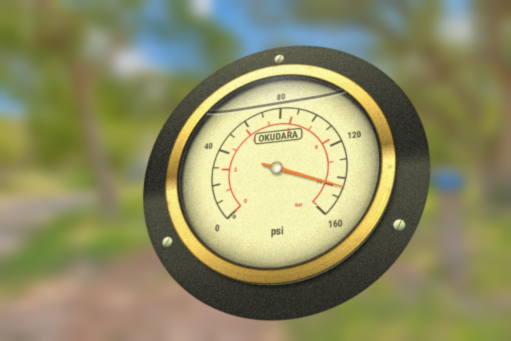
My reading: 145,psi
